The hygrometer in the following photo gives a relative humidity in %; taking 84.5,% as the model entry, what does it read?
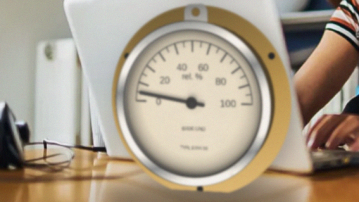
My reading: 5,%
